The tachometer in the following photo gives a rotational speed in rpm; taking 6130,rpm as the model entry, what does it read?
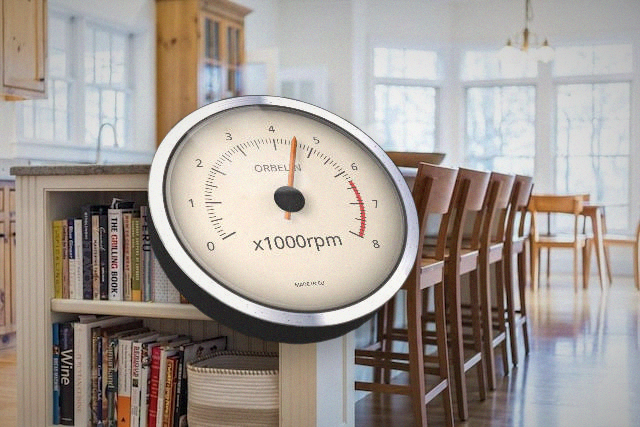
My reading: 4500,rpm
